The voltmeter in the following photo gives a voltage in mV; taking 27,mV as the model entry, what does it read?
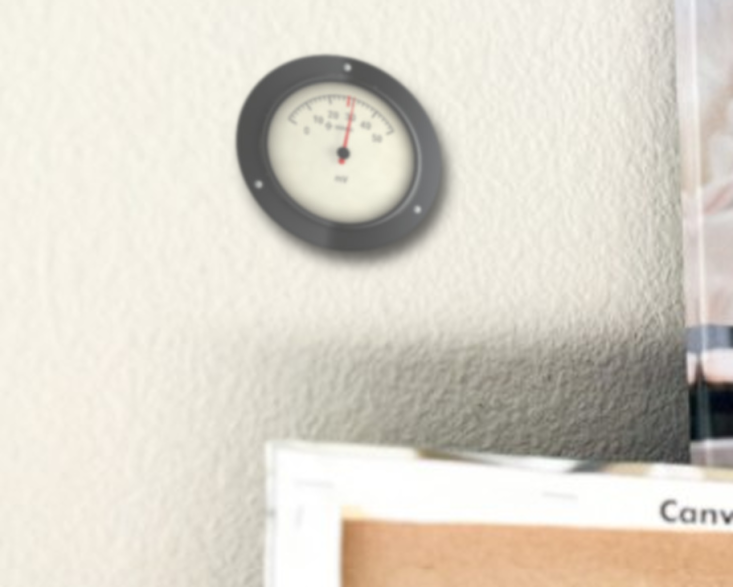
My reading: 30,mV
